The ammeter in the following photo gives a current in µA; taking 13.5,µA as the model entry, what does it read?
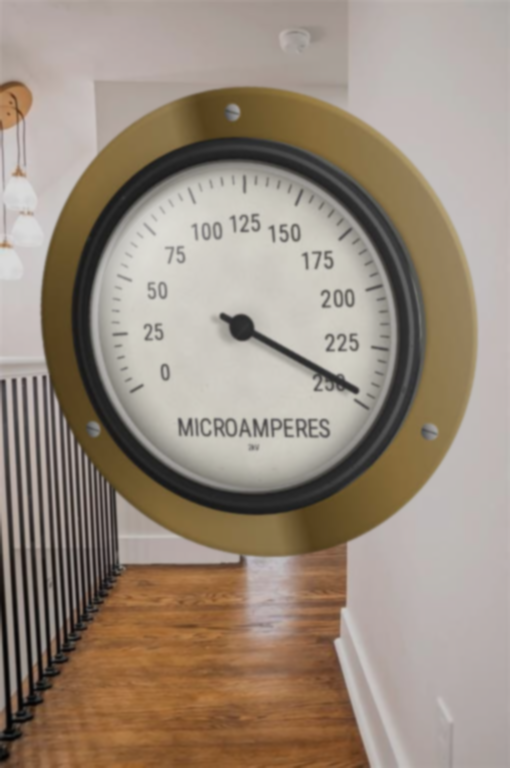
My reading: 245,µA
